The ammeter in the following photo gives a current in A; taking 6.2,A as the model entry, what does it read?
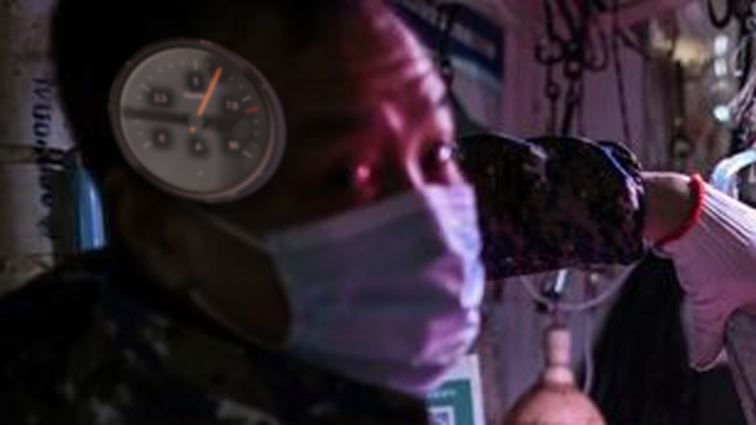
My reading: 6,A
